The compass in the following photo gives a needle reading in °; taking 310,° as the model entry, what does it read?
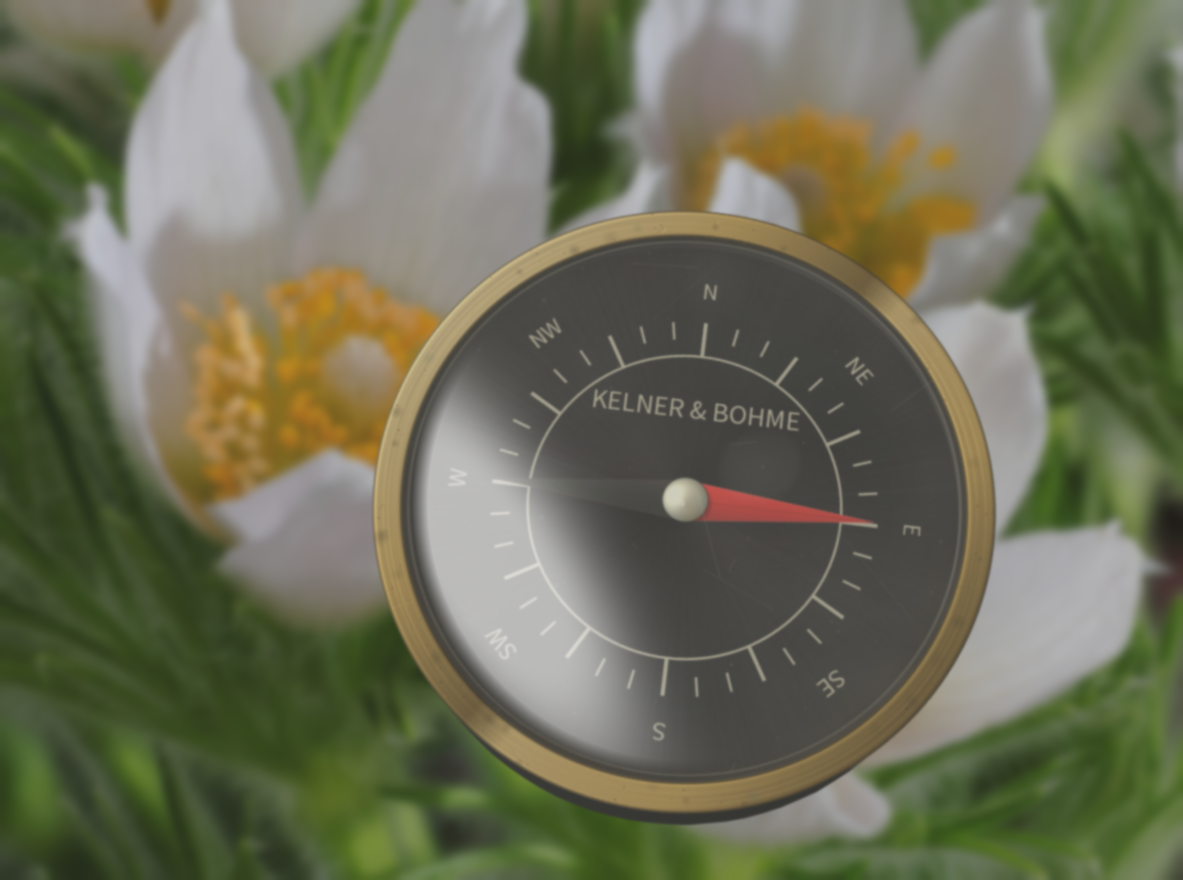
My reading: 90,°
